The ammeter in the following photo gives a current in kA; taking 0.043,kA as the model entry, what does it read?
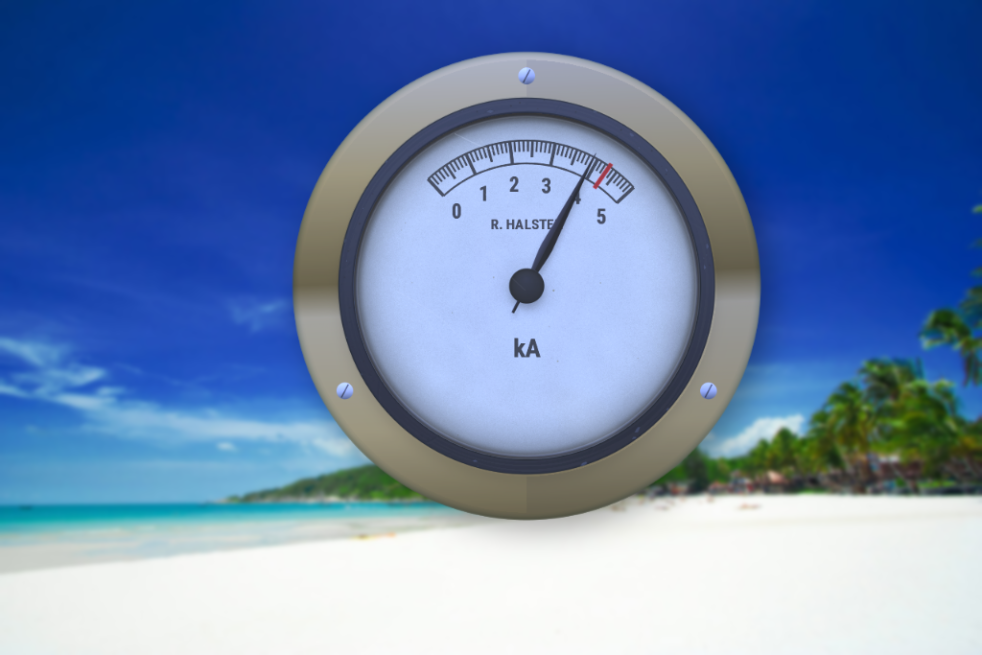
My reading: 3.9,kA
